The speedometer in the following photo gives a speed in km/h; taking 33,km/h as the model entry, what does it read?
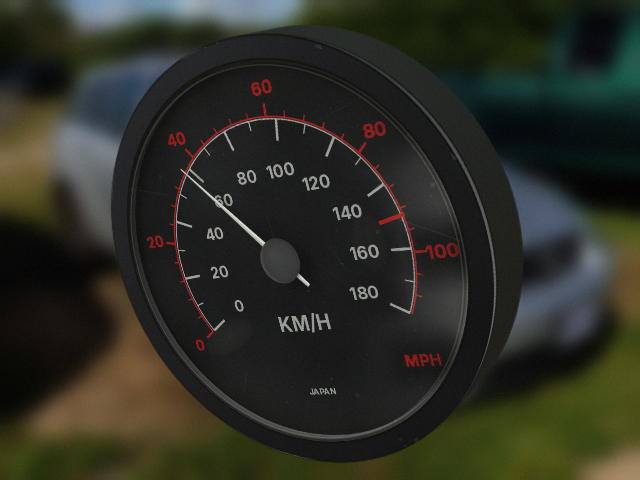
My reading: 60,km/h
